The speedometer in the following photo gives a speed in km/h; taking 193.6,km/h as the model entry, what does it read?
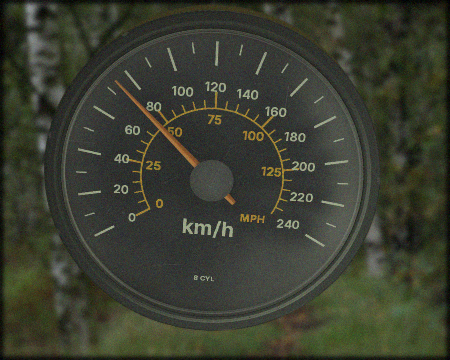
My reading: 75,km/h
